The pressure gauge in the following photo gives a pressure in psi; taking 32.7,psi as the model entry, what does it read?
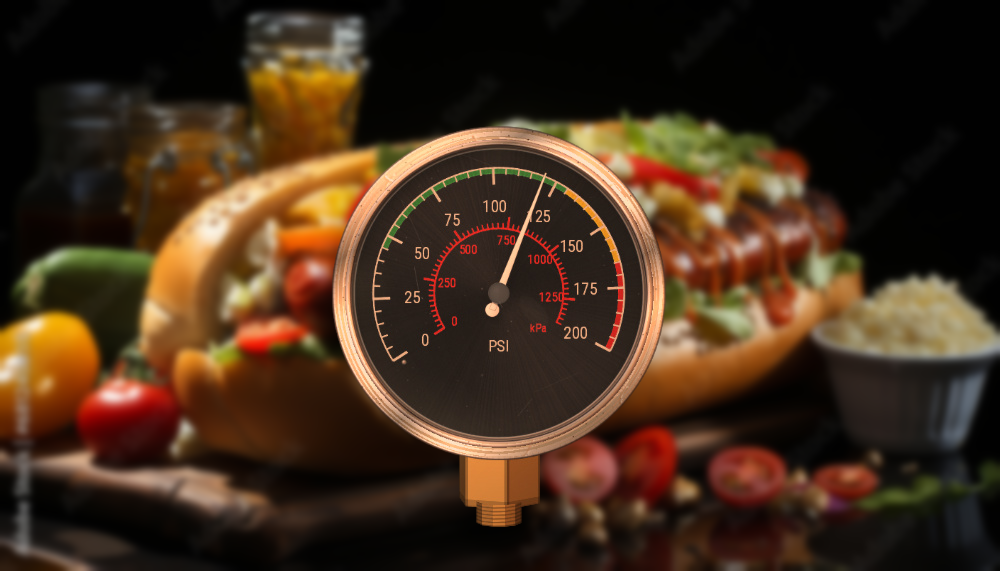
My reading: 120,psi
